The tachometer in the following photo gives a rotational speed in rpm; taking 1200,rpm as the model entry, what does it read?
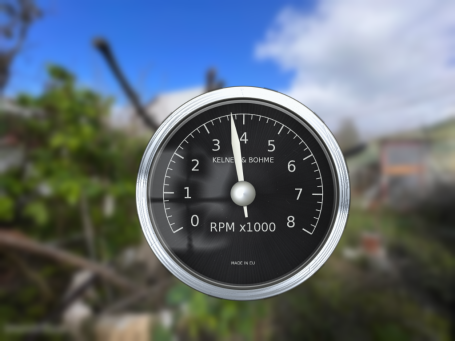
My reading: 3700,rpm
